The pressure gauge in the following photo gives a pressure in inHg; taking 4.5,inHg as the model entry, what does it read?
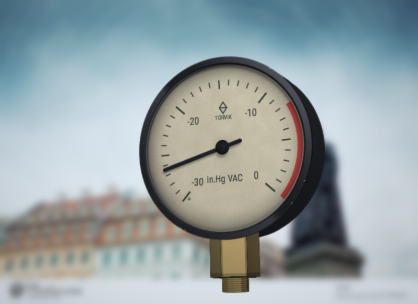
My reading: -26.5,inHg
